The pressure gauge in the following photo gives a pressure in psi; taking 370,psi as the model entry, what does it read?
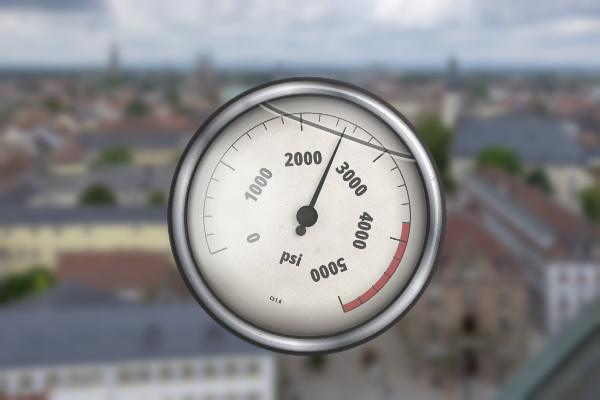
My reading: 2500,psi
